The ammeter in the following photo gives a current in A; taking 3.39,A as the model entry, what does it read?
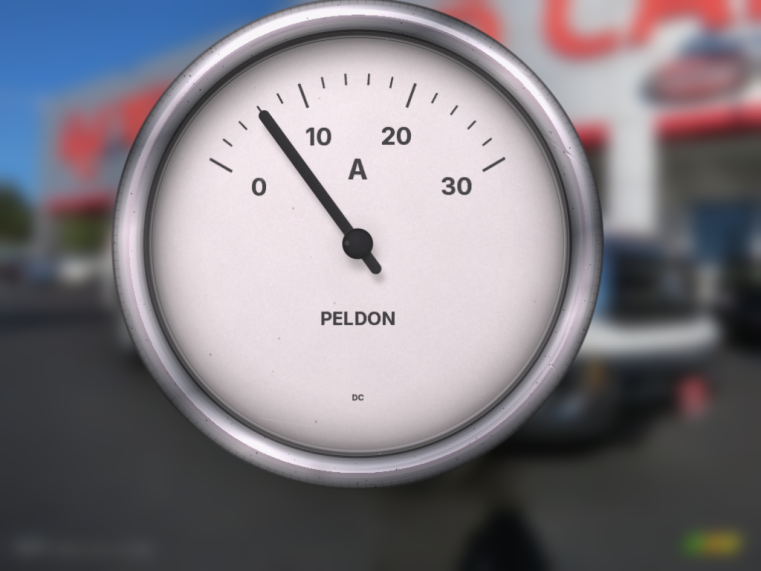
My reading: 6,A
